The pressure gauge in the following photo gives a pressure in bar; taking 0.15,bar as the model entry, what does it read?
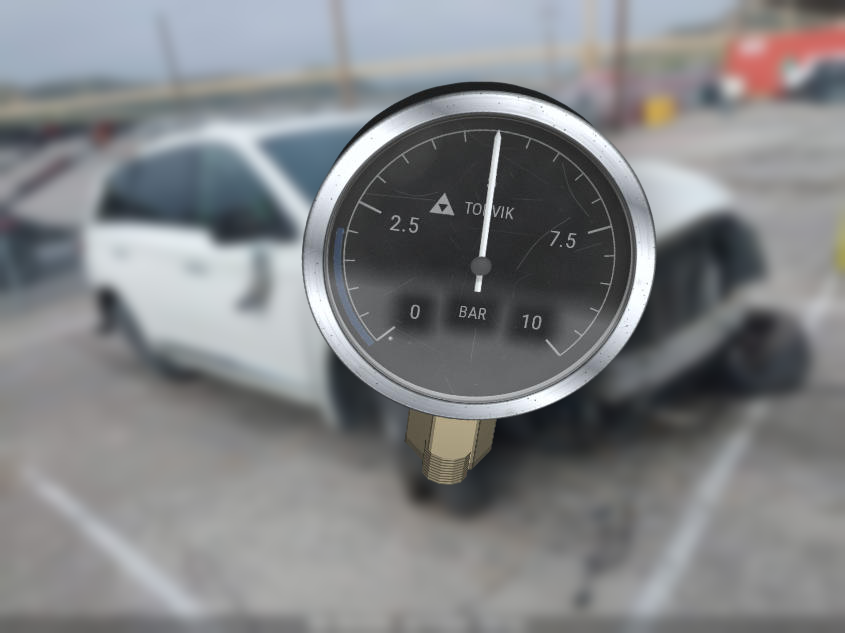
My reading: 5,bar
